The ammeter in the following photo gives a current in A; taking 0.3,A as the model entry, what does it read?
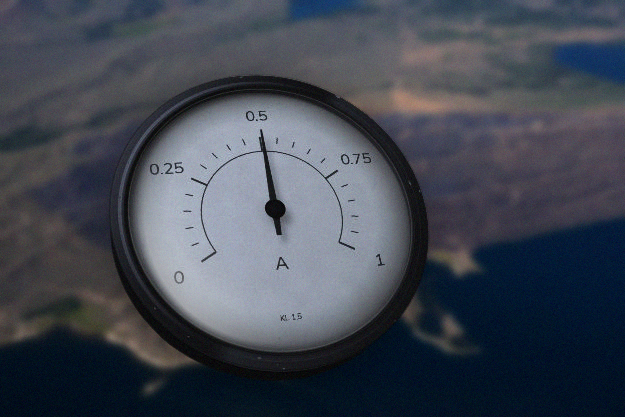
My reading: 0.5,A
